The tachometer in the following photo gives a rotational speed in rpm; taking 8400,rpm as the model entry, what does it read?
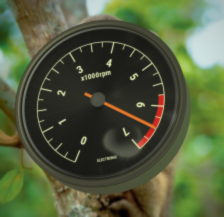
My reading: 6500,rpm
